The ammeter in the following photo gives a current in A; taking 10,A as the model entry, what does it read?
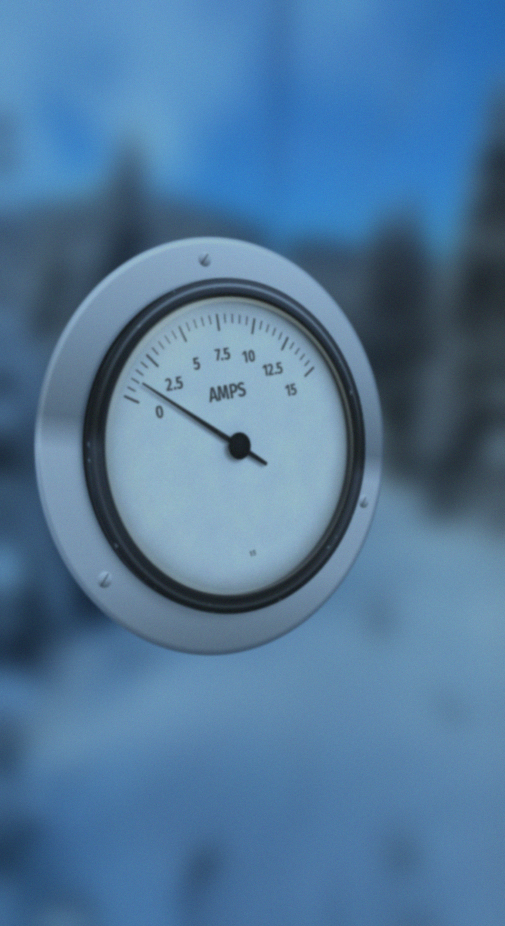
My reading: 1,A
